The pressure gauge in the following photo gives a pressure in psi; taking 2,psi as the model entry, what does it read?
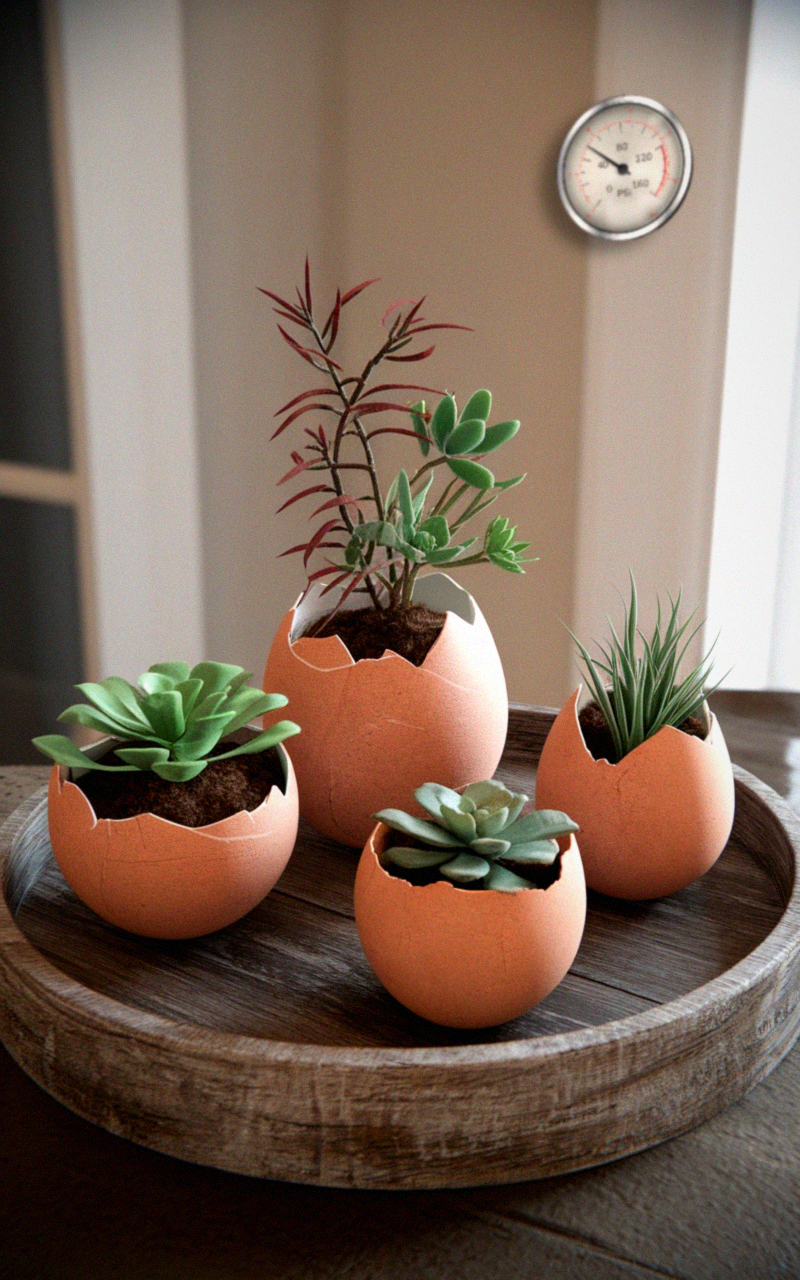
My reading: 50,psi
